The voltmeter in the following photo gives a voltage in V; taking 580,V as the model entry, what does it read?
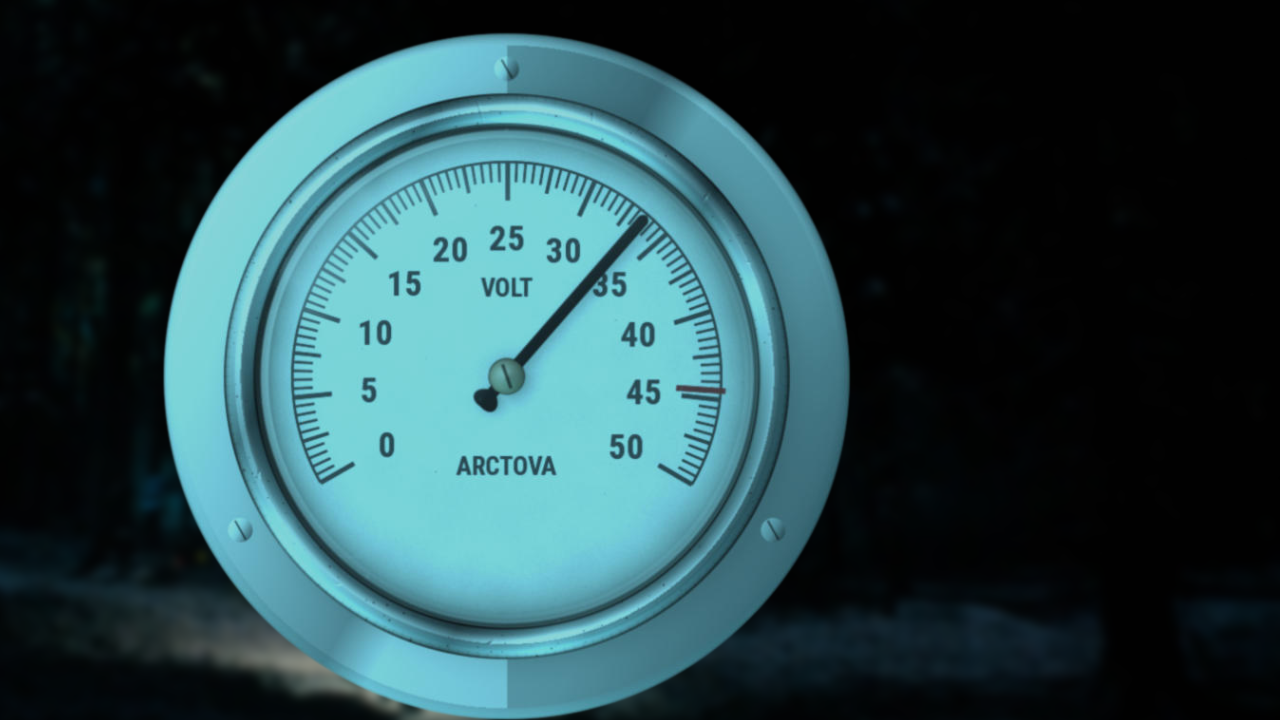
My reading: 33.5,V
